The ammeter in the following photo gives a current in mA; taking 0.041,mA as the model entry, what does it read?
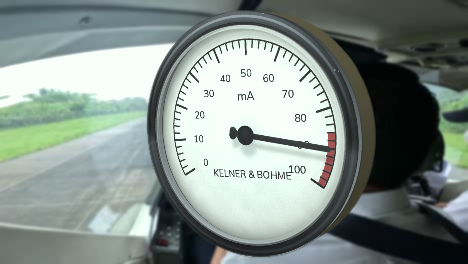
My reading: 90,mA
